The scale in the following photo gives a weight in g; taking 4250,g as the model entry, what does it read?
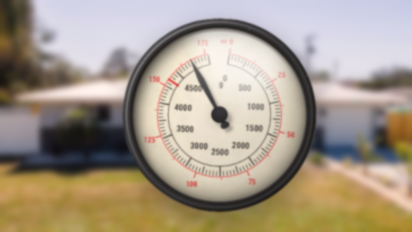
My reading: 4750,g
